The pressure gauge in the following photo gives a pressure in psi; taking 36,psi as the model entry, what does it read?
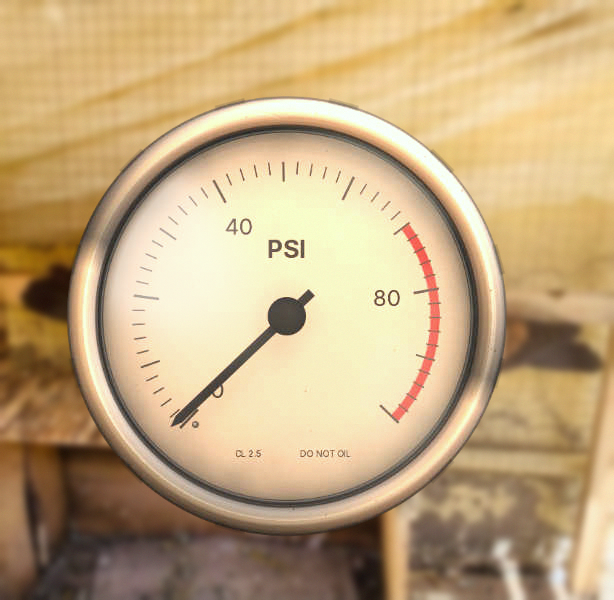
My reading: 1,psi
